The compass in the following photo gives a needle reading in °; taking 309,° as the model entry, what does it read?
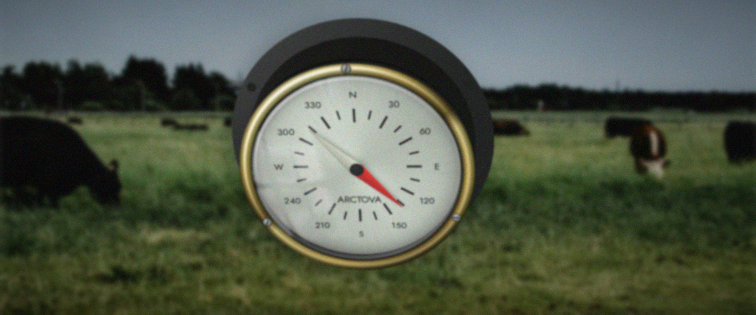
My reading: 135,°
